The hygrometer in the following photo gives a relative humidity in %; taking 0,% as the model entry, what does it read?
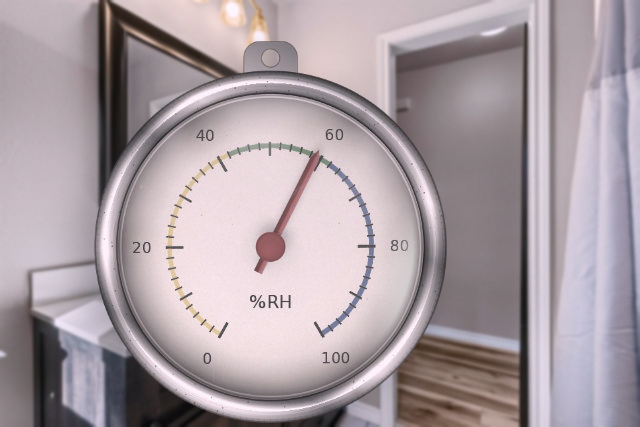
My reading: 59,%
